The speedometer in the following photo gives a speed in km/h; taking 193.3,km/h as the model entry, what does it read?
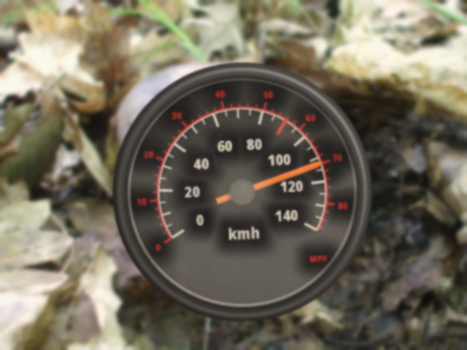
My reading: 112.5,km/h
